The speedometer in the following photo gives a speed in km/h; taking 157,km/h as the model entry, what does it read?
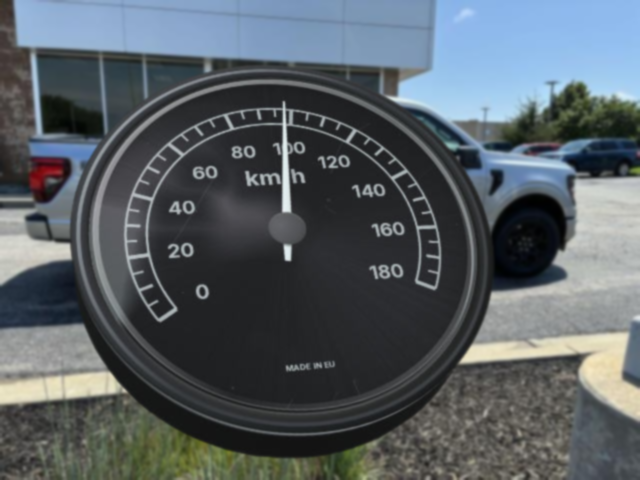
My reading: 97.5,km/h
